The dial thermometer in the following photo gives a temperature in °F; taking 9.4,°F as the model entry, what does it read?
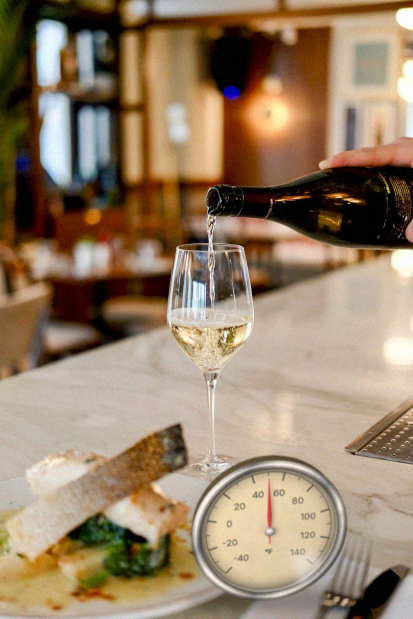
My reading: 50,°F
